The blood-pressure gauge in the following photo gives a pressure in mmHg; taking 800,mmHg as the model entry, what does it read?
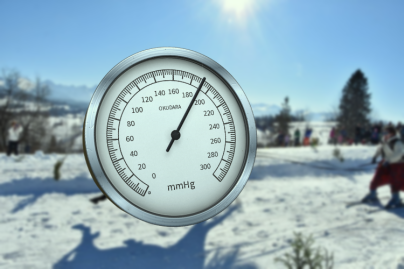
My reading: 190,mmHg
